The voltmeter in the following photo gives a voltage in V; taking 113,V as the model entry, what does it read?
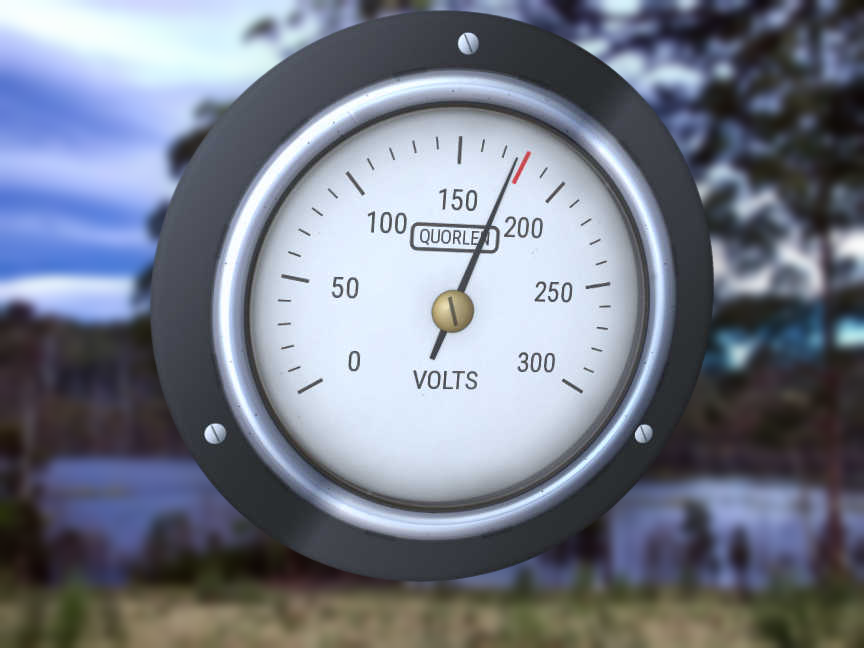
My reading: 175,V
